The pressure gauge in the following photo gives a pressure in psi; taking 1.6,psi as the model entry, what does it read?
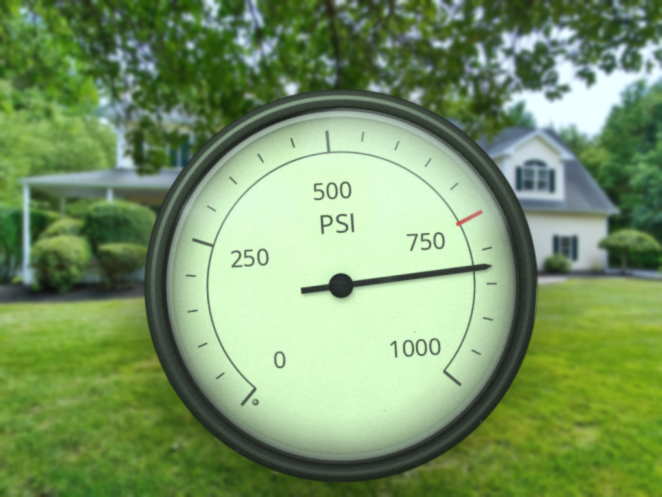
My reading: 825,psi
